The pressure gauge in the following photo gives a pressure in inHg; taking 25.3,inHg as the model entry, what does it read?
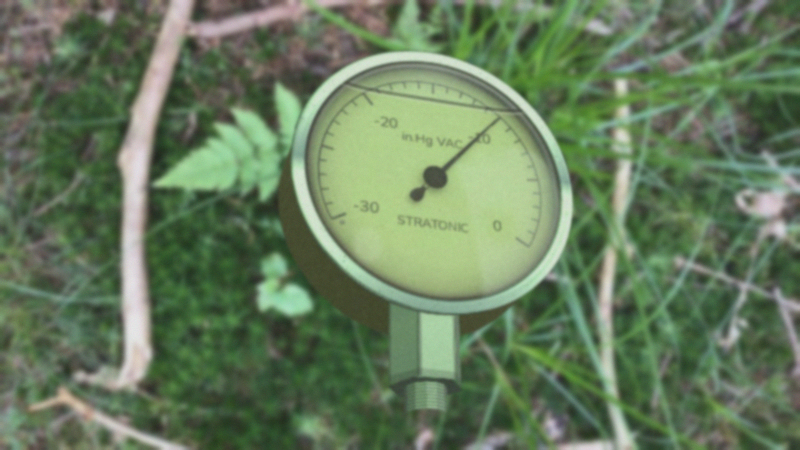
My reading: -10,inHg
